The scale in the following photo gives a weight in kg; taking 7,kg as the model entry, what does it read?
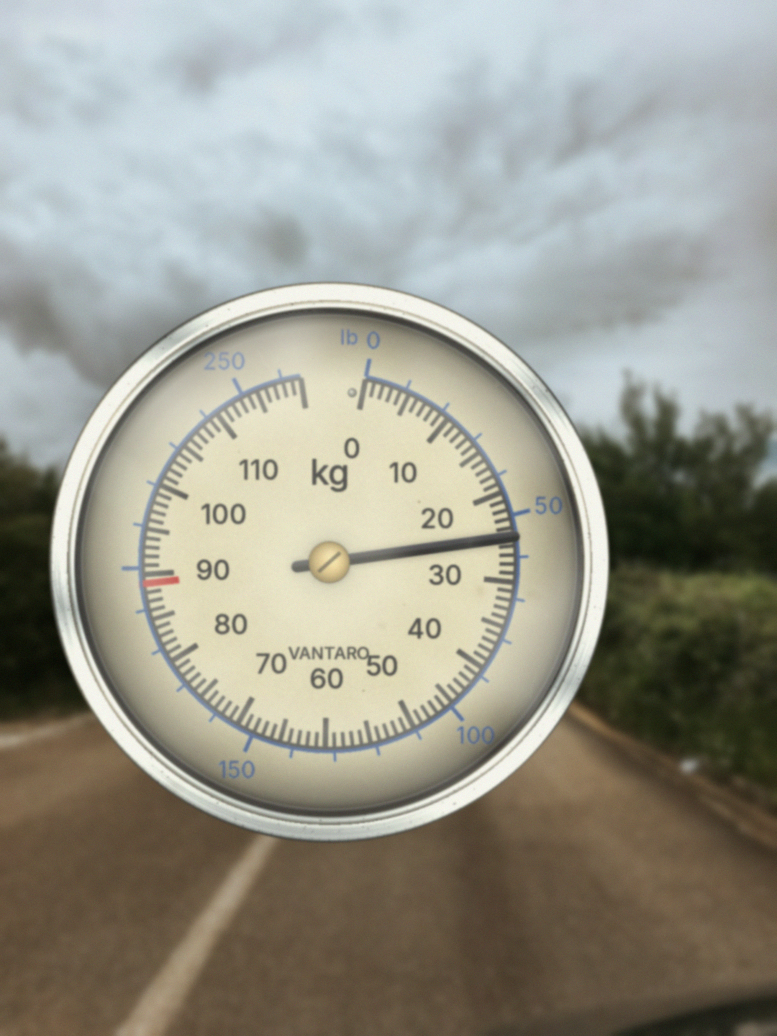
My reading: 25,kg
